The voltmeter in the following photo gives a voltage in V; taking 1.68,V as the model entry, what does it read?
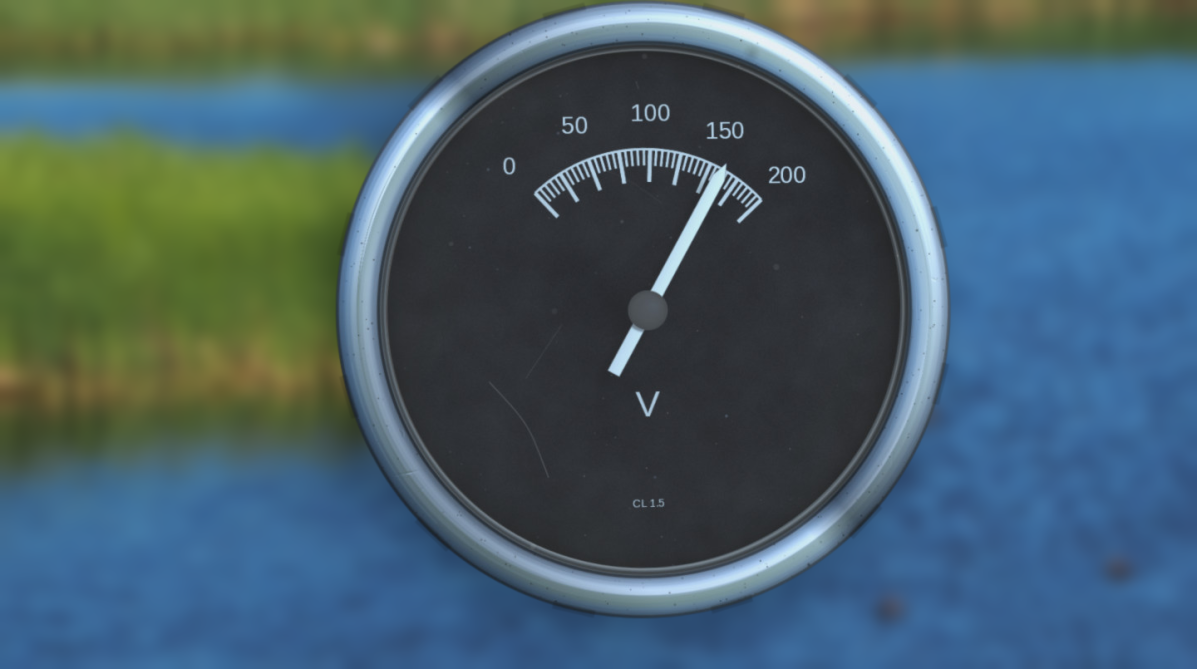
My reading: 160,V
